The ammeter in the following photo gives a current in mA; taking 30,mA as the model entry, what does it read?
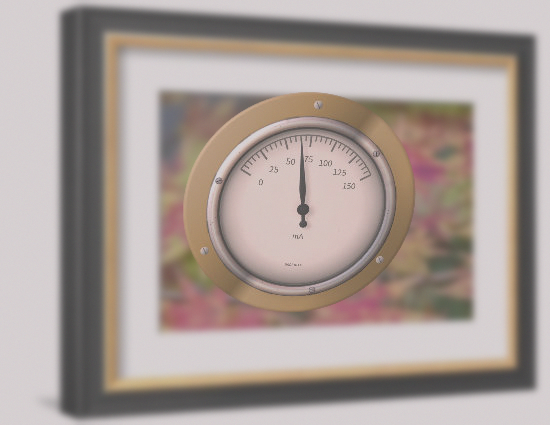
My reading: 65,mA
